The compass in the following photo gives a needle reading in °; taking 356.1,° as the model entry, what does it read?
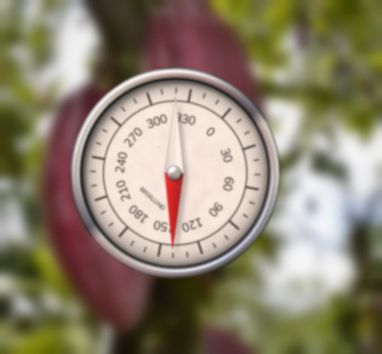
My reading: 140,°
